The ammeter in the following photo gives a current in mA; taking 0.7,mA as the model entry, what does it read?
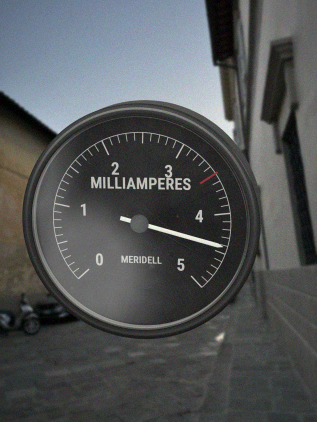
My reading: 4.4,mA
